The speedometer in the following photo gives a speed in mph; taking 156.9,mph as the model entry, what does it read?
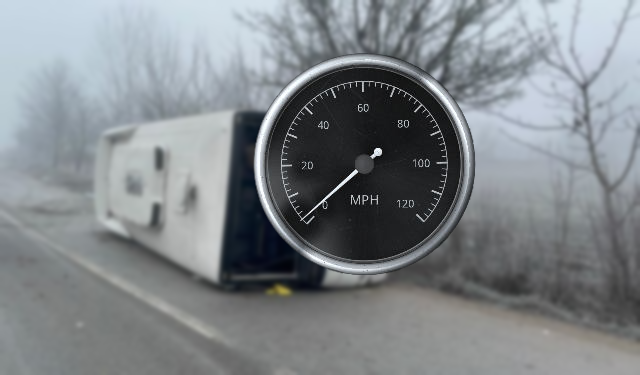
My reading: 2,mph
